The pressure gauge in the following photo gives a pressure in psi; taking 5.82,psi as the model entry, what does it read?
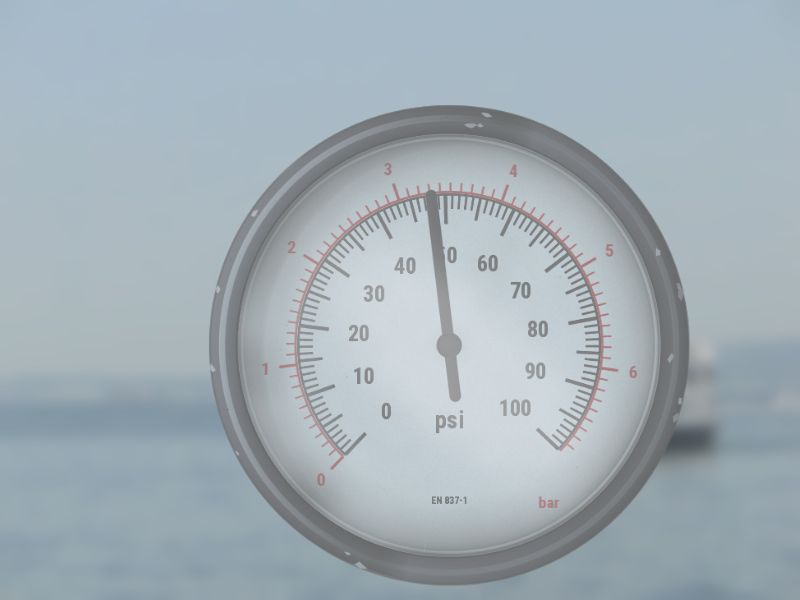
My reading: 48,psi
